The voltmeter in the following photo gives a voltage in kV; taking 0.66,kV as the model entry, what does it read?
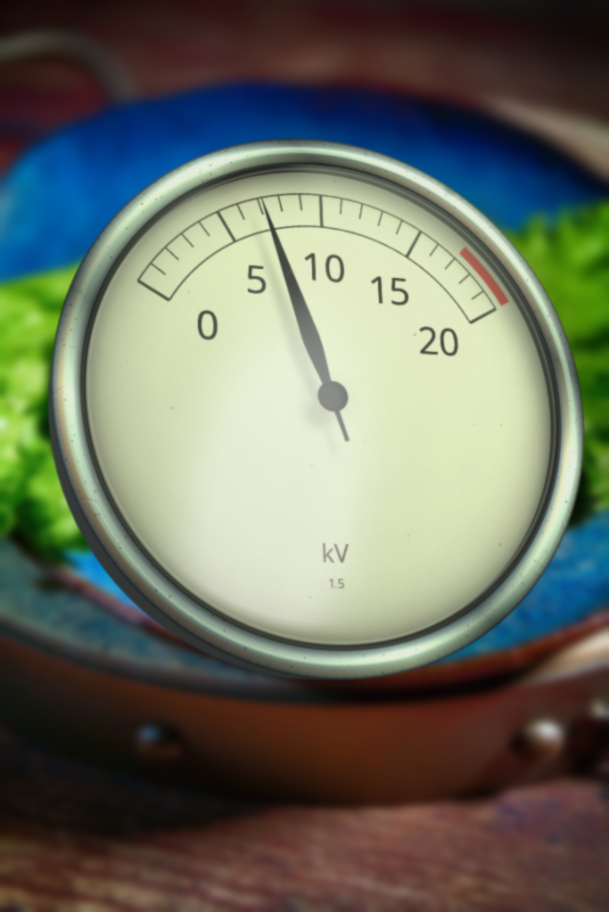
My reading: 7,kV
